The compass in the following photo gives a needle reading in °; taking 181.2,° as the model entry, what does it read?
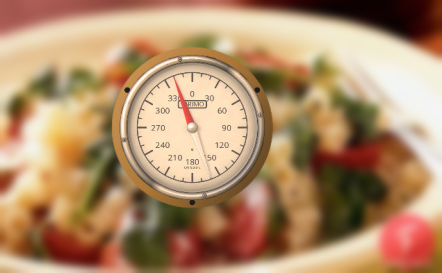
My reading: 340,°
